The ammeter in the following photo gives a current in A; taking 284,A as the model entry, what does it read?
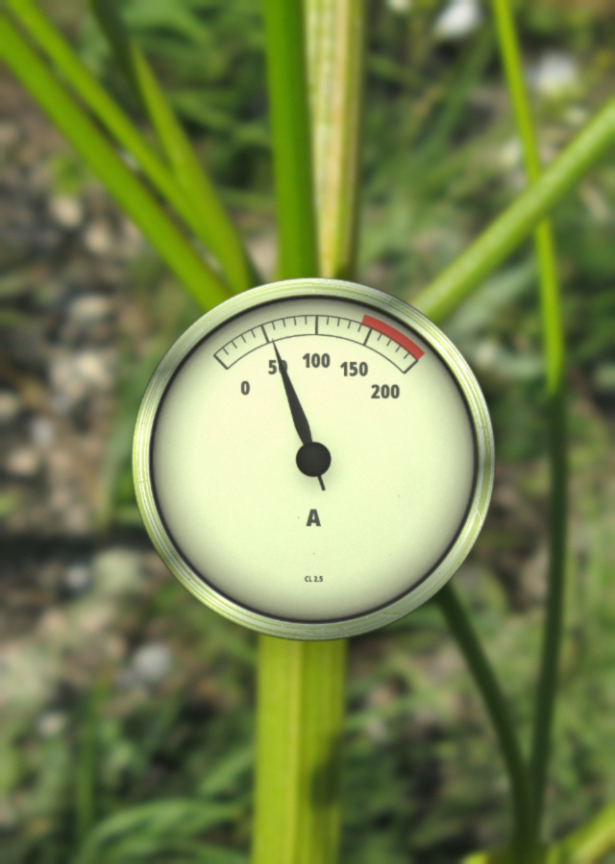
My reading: 55,A
